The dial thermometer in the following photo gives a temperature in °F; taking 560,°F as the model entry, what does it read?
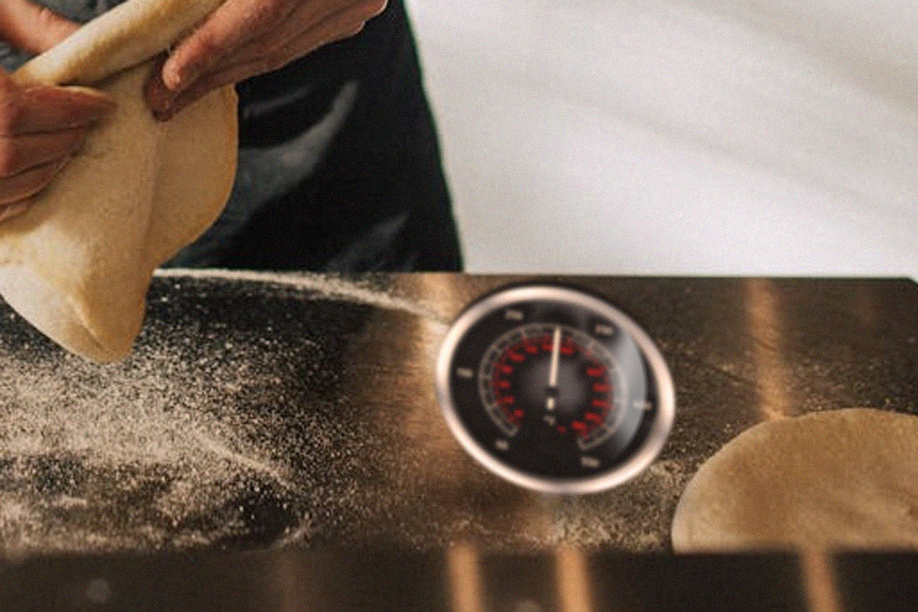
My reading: 300,°F
